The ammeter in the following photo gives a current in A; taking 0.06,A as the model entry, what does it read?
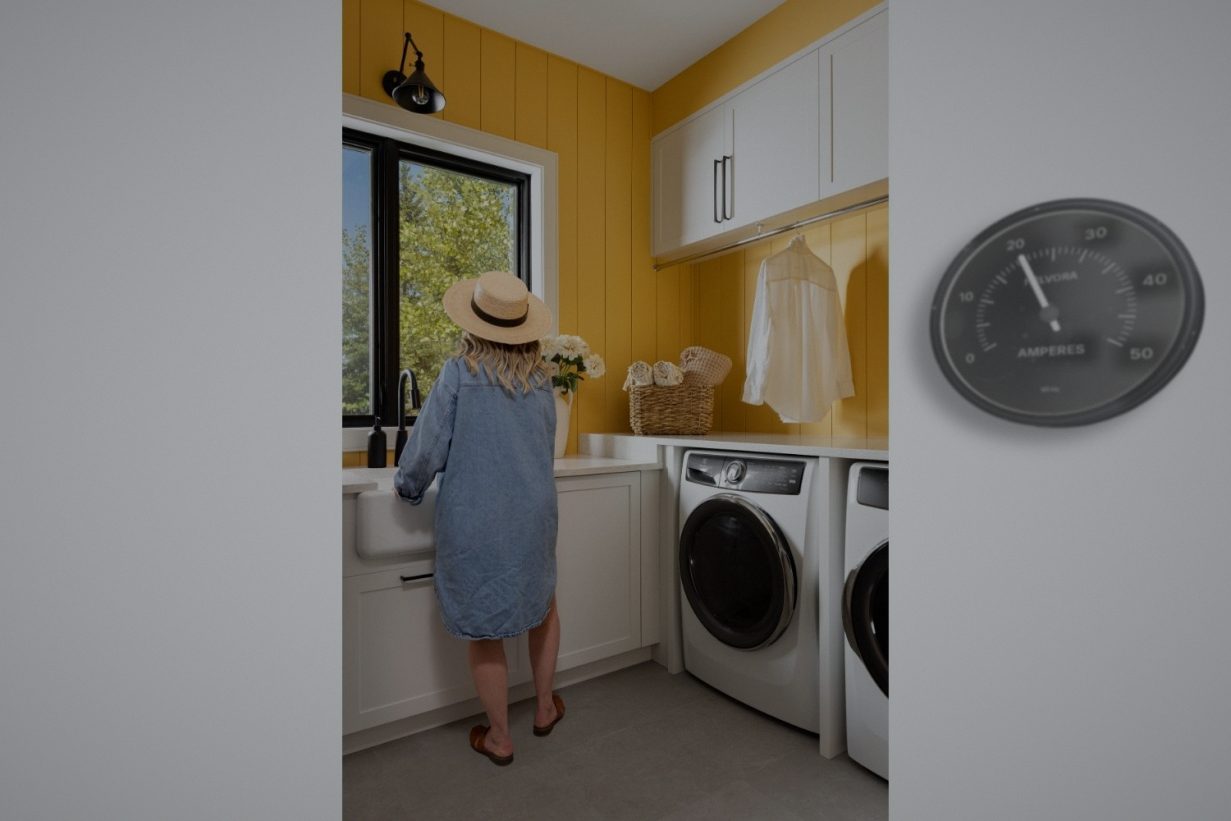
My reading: 20,A
